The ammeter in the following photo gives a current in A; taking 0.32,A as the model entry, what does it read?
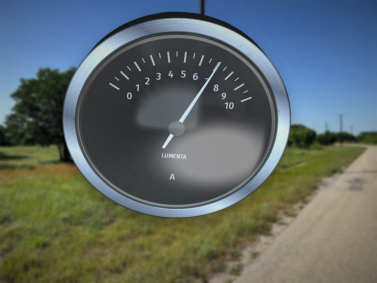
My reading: 7,A
